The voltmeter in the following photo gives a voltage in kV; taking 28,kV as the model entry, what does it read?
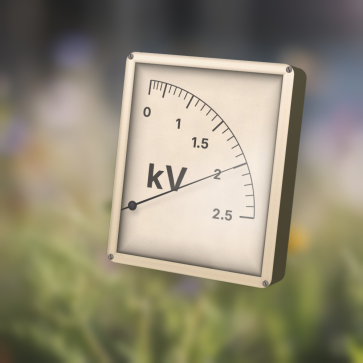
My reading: 2,kV
